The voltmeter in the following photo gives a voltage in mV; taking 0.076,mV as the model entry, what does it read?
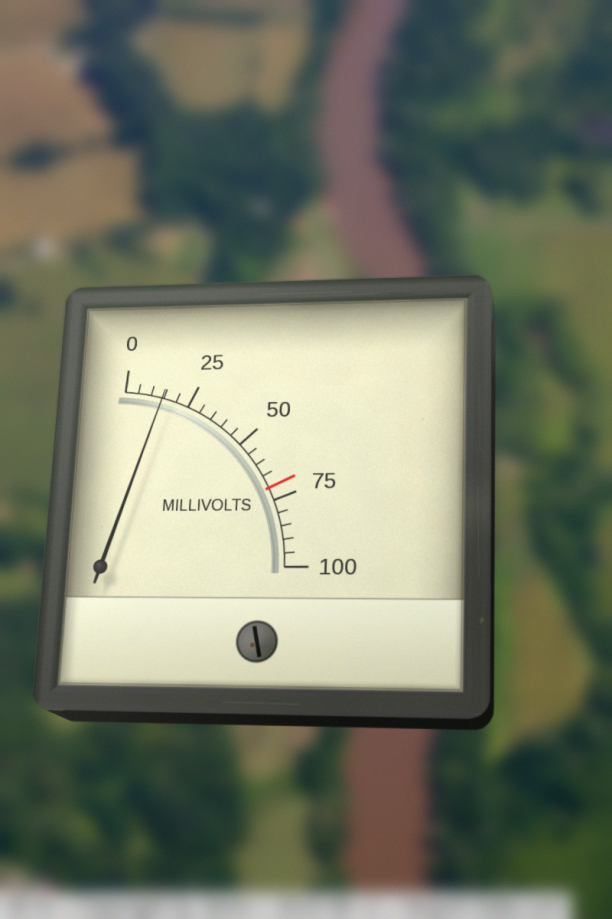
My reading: 15,mV
